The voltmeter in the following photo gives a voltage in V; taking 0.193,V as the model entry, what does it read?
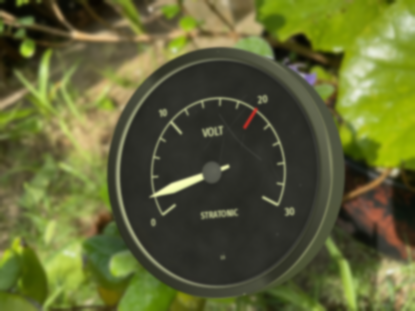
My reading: 2,V
